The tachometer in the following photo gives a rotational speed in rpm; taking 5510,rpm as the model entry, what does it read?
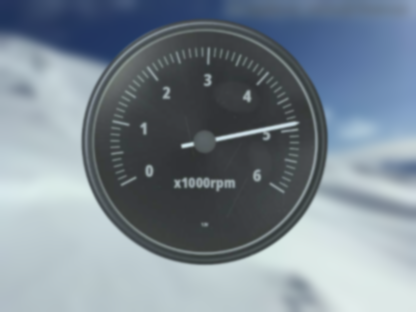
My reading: 4900,rpm
